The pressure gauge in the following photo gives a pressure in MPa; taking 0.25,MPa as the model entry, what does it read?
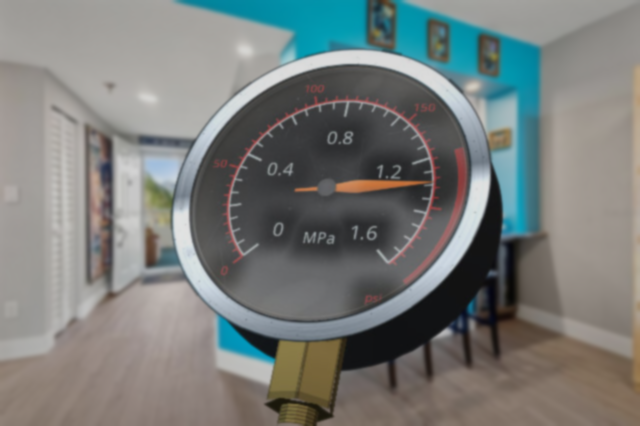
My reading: 1.3,MPa
